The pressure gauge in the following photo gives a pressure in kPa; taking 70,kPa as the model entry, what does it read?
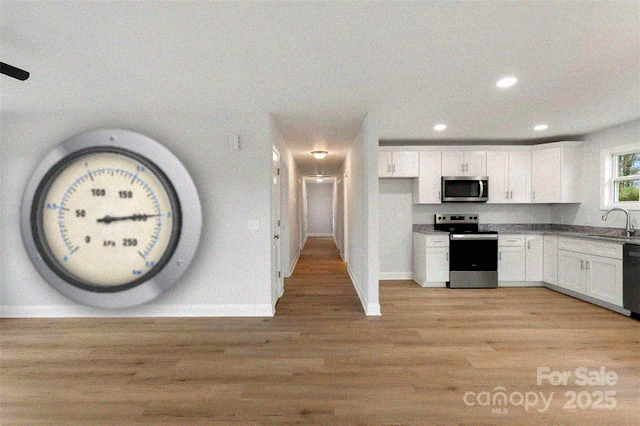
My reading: 200,kPa
